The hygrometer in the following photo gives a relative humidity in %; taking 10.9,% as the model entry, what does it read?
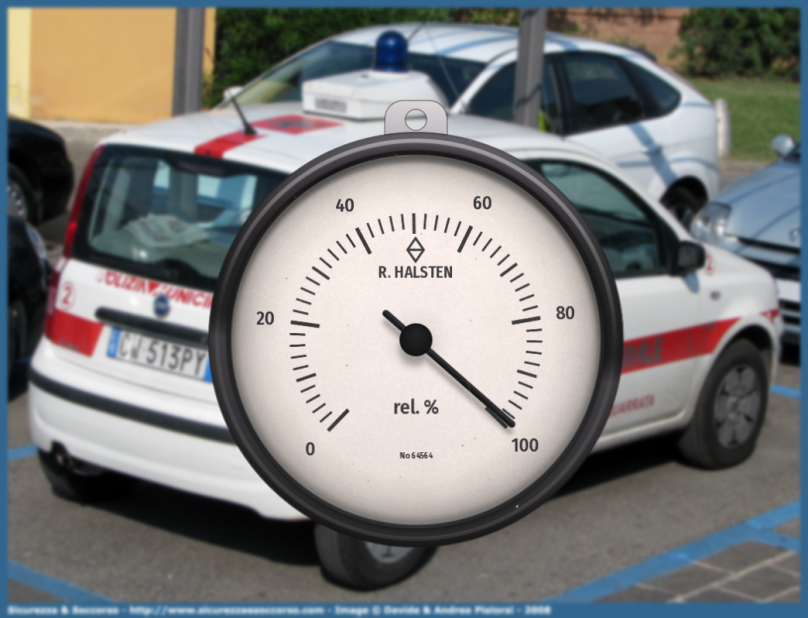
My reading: 99,%
